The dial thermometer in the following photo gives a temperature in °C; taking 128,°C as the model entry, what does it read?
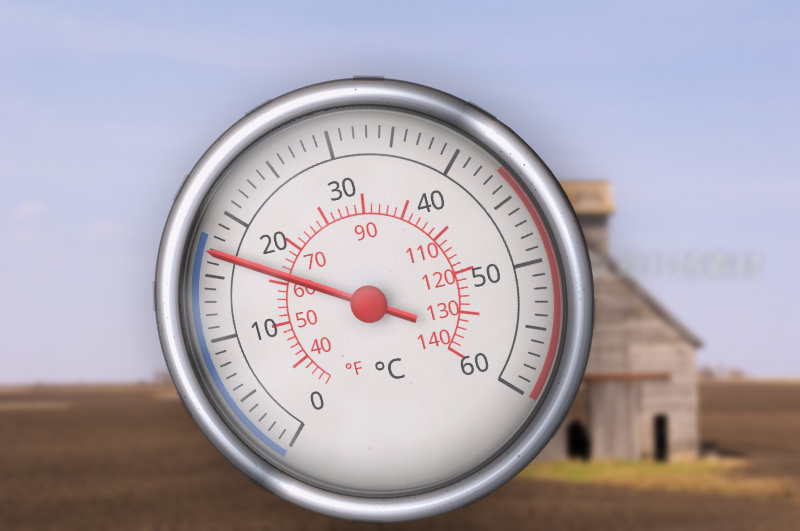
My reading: 17,°C
